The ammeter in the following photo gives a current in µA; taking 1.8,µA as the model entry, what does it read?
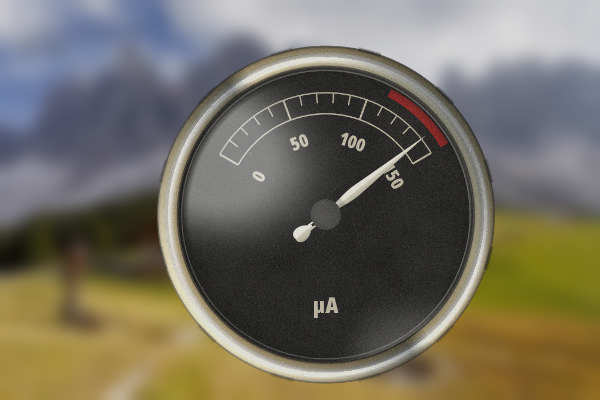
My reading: 140,µA
